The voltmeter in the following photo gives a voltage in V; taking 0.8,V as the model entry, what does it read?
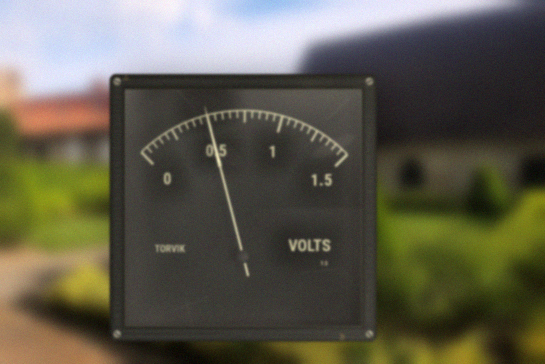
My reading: 0.5,V
